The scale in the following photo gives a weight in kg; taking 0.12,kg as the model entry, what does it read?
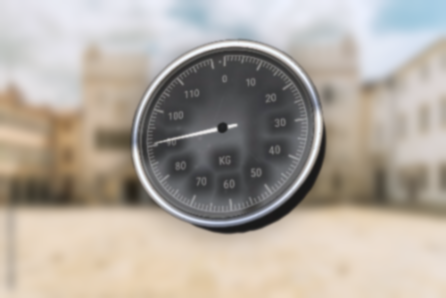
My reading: 90,kg
